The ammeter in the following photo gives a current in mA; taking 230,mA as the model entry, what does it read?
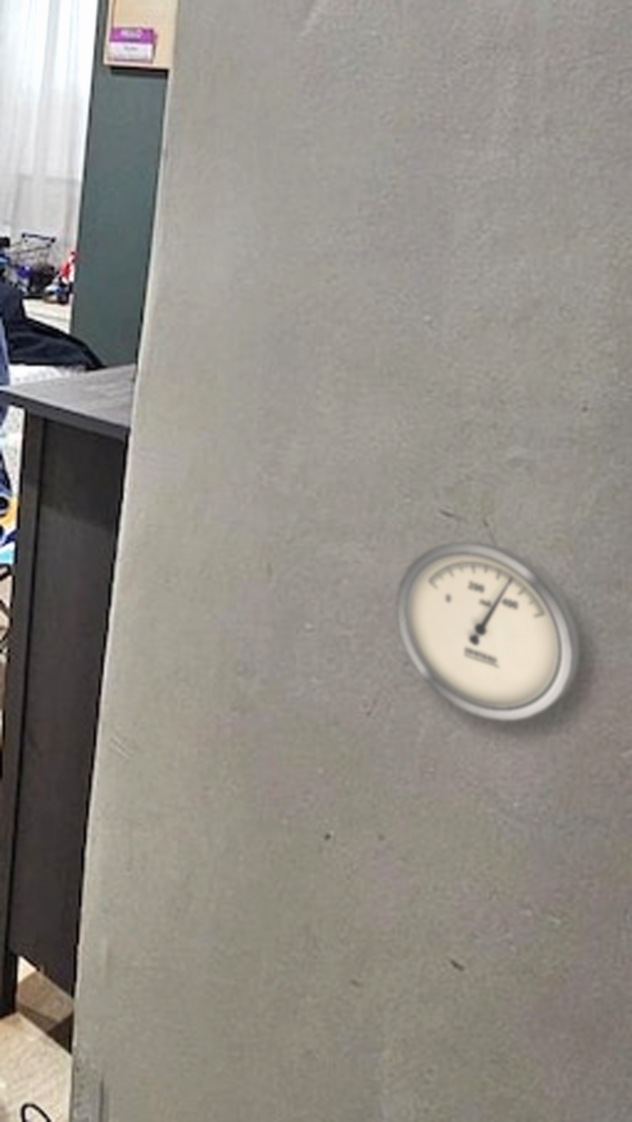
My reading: 350,mA
